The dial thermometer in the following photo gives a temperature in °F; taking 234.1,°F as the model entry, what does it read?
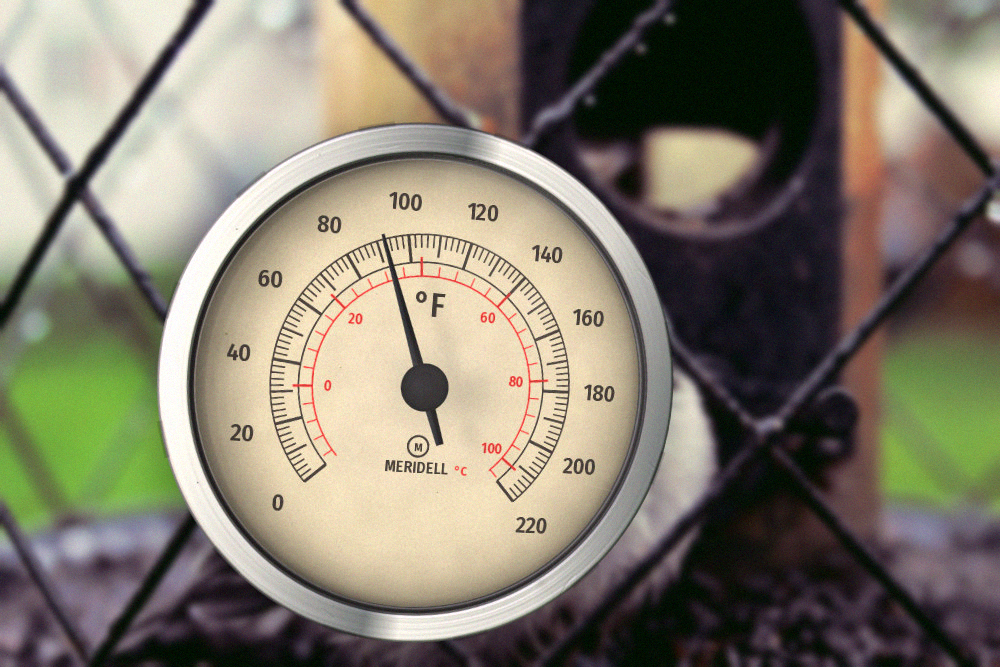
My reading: 92,°F
